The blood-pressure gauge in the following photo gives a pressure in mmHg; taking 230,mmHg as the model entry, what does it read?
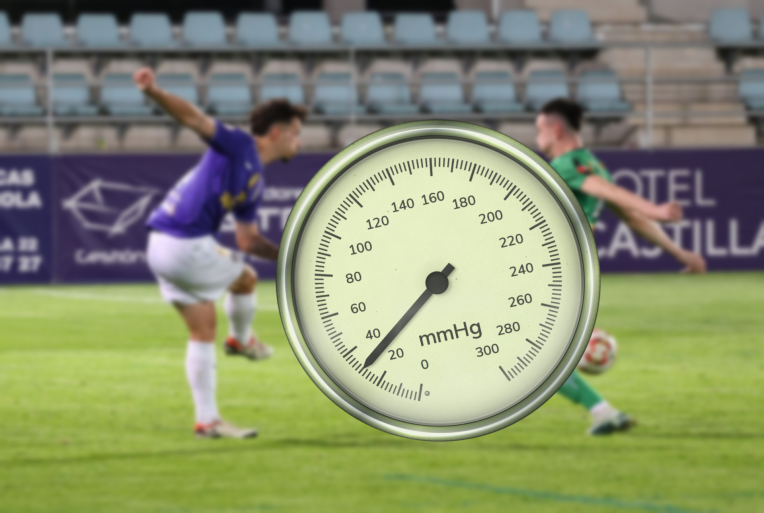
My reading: 30,mmHg
